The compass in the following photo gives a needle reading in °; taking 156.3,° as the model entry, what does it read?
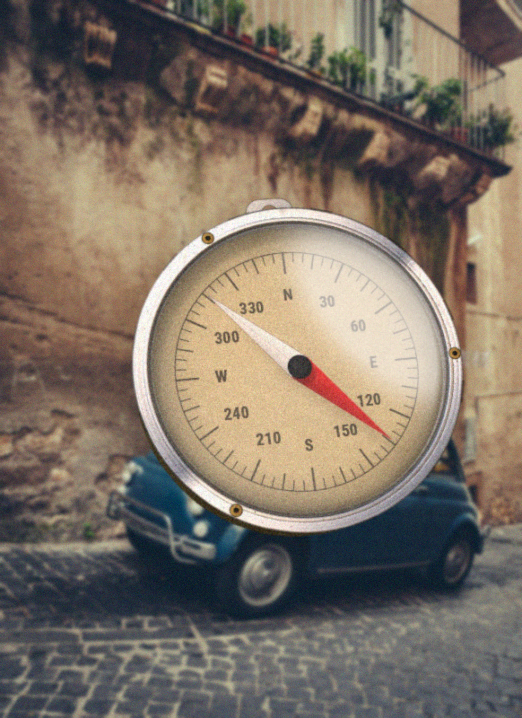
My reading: 135,°
